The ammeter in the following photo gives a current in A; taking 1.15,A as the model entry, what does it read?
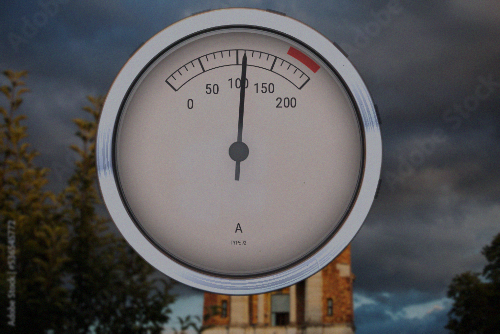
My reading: 110,A
